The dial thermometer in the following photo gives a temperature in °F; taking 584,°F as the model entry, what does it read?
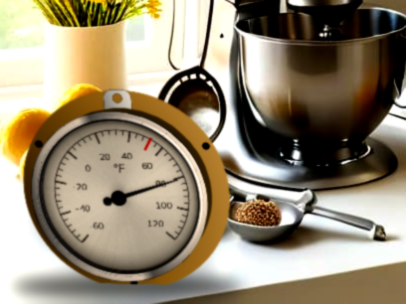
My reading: 80,°F
